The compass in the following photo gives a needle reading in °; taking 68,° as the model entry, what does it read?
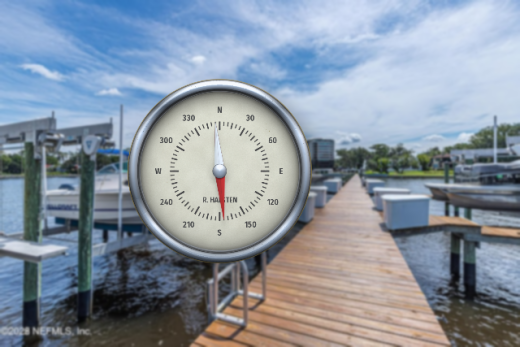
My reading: 175,°
